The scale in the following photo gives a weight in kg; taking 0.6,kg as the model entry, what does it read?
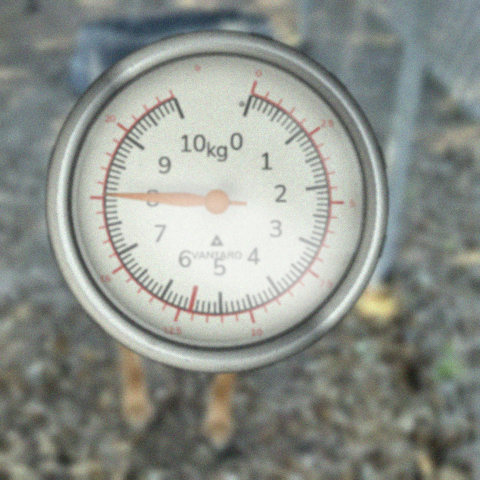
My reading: 8,kg
